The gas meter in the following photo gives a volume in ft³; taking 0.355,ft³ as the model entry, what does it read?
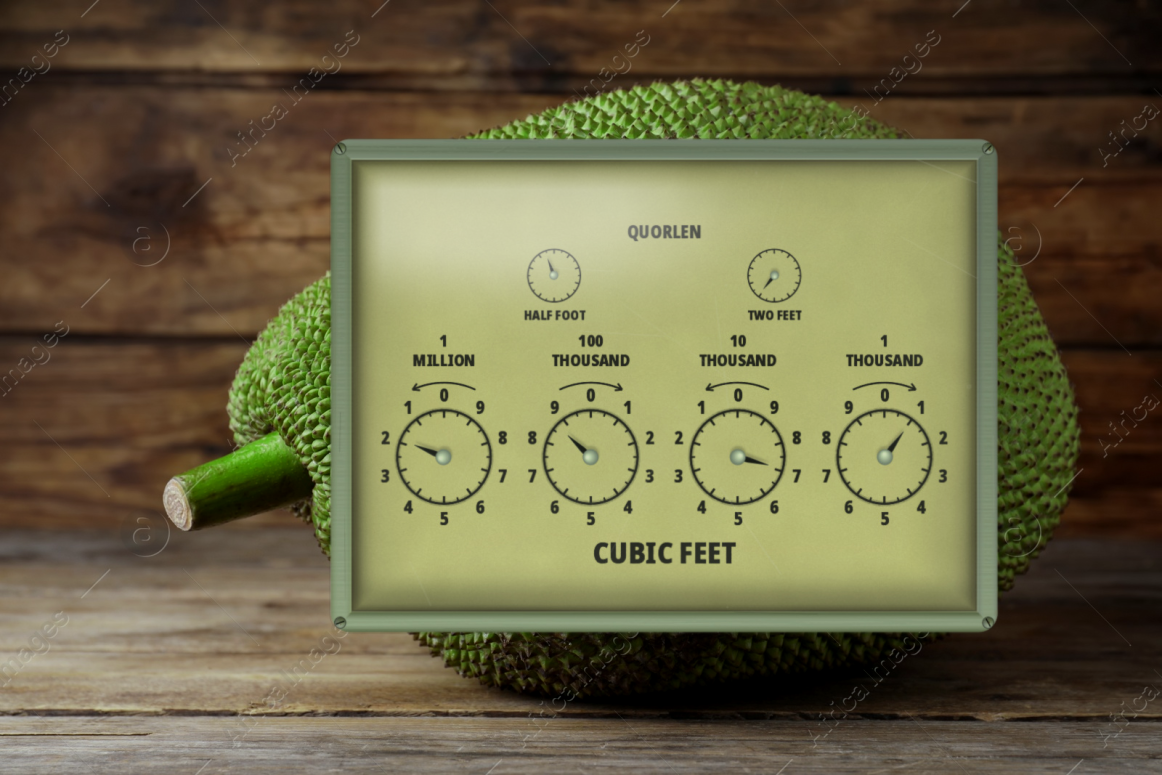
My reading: 187100,ft³
